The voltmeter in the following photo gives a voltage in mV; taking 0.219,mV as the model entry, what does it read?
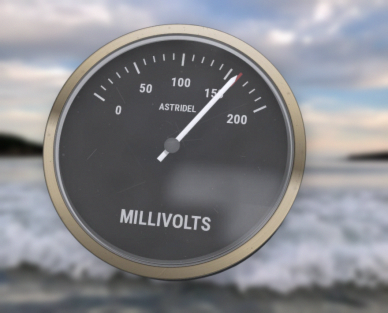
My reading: 160,mV
